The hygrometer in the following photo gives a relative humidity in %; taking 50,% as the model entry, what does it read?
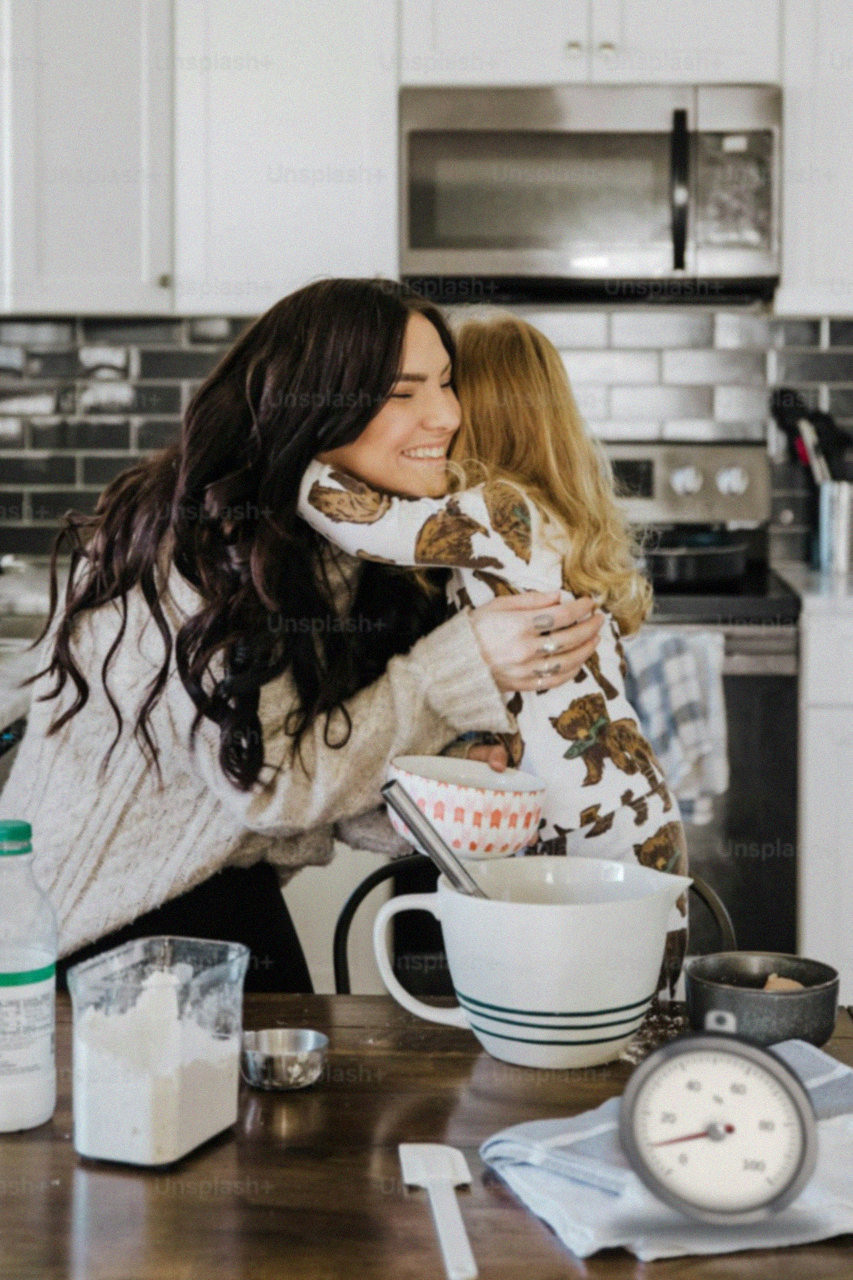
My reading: 10,%
